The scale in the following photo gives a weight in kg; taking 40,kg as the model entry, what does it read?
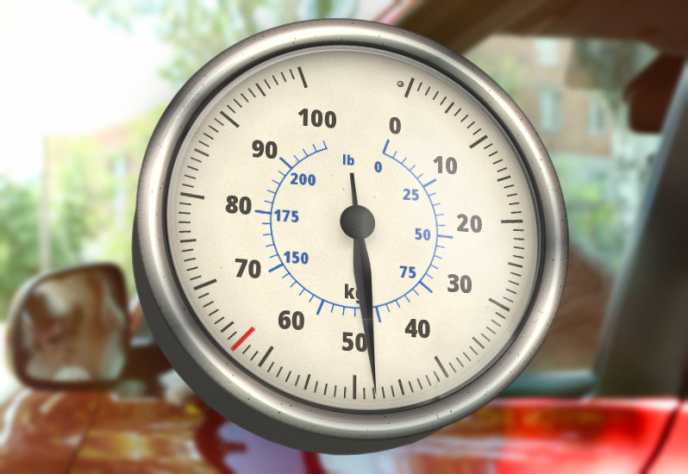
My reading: 48,kg
